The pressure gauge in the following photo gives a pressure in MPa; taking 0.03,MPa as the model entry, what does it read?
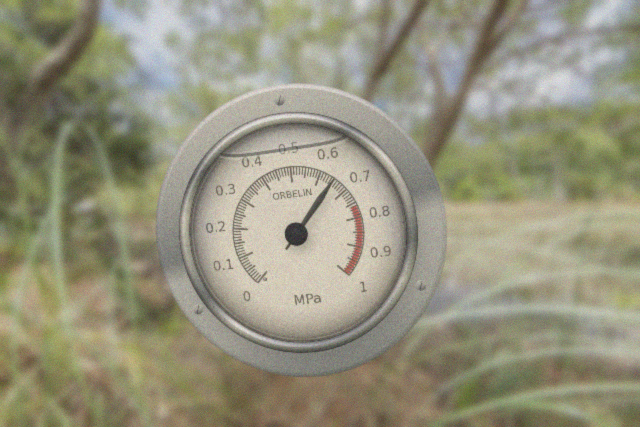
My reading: 0.65,MPa
